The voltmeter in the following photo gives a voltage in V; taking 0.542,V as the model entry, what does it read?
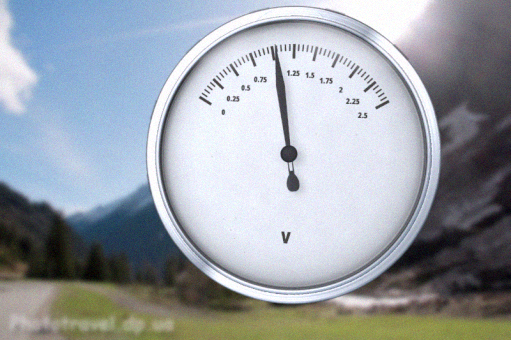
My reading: 1.05,V
